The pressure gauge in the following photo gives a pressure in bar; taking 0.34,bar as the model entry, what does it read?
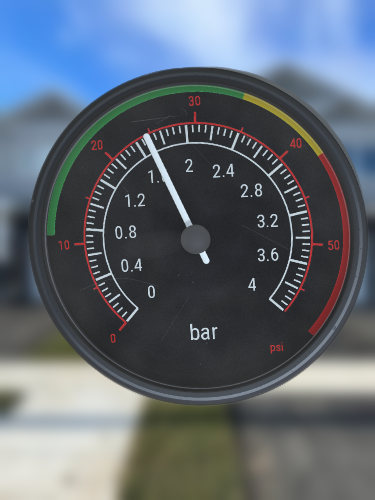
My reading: 1.7,bar
